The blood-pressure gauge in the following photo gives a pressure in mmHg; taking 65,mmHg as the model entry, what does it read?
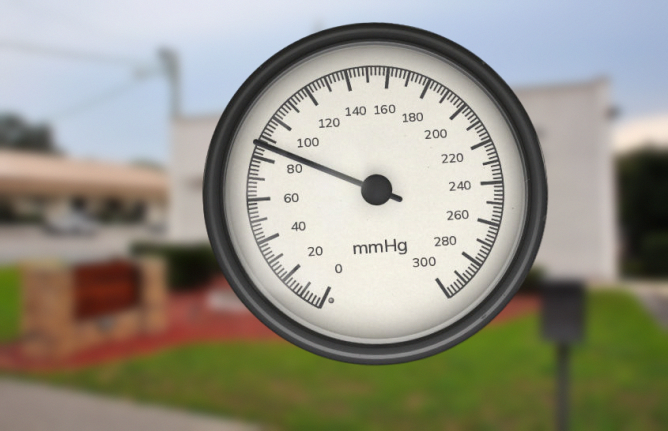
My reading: 86,mmHg
